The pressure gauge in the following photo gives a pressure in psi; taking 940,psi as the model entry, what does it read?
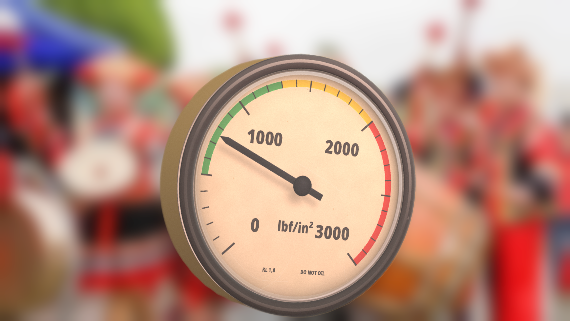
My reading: 750,psi
